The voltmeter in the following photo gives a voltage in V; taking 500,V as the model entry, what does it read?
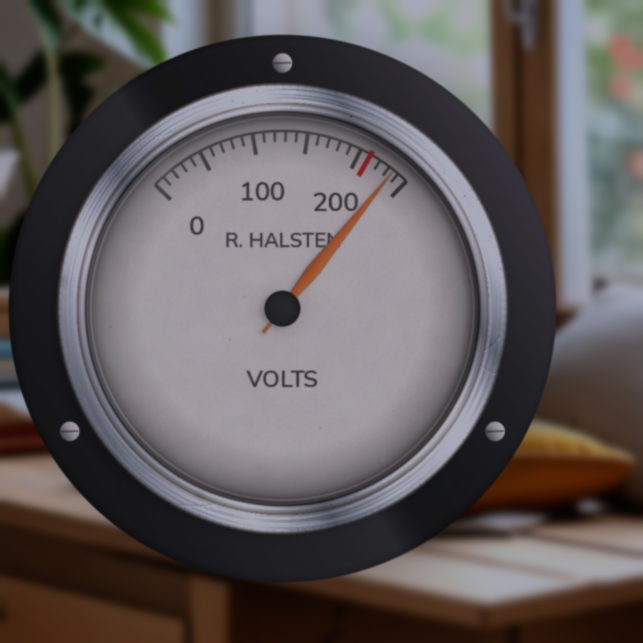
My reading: 235,V
